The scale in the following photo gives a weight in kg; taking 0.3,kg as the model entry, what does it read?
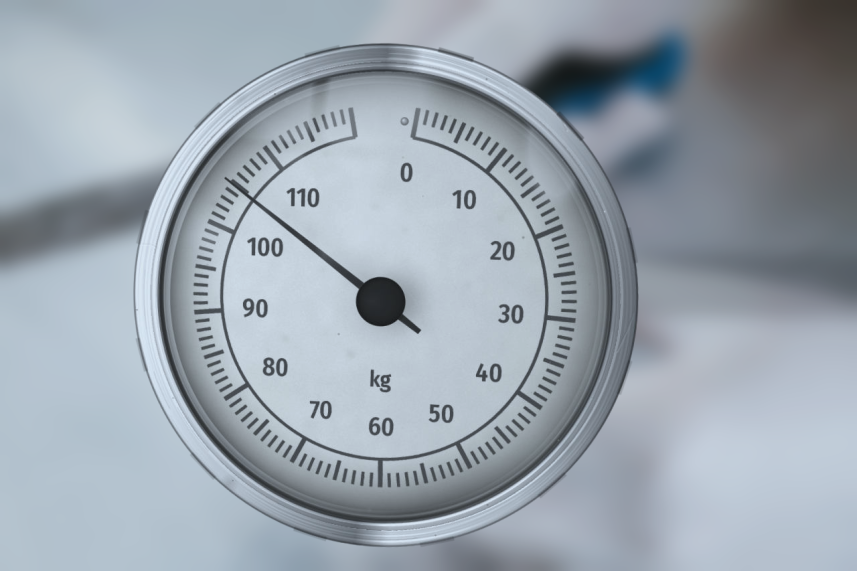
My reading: 105,kg
